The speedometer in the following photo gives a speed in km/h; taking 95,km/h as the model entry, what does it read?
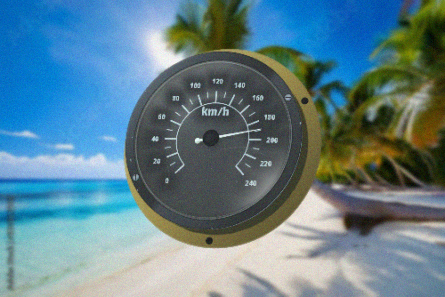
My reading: 190,km/h
